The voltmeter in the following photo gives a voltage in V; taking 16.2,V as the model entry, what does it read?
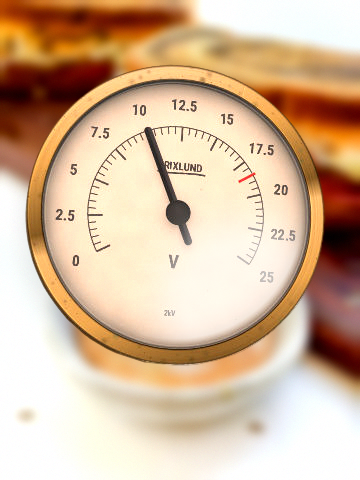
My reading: 10,V
